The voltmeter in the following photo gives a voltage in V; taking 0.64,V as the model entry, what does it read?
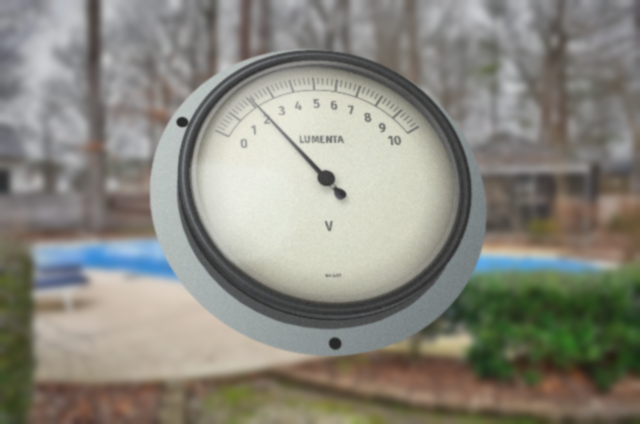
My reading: 2,V
